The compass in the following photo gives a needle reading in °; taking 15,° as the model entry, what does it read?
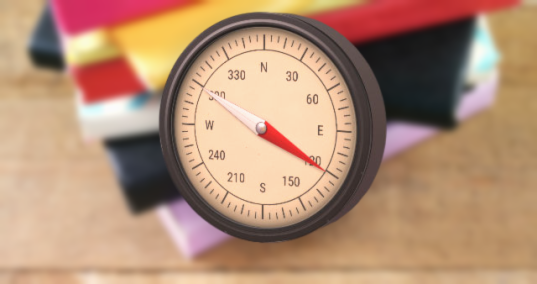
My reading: 120,°
